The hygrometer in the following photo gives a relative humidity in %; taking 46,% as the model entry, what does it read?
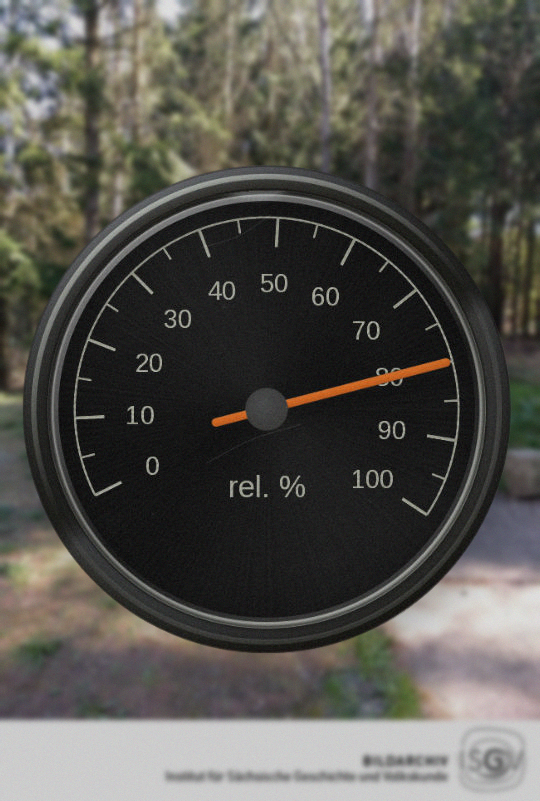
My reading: 80,%
